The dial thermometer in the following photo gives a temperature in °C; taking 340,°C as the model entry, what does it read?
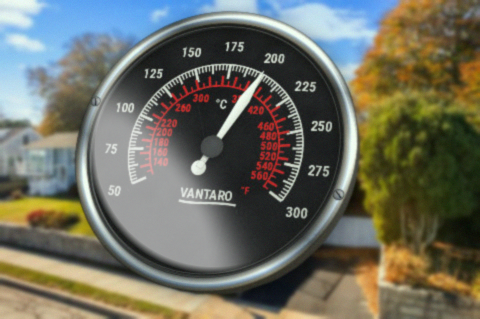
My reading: 200,°C
